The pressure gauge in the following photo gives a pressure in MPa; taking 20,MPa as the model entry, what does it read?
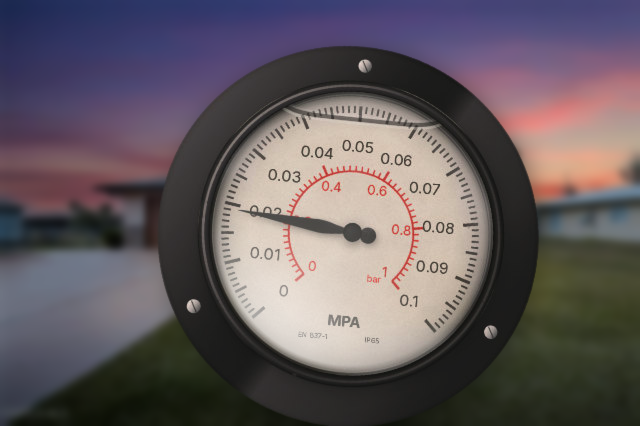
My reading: 0.019,MPa
